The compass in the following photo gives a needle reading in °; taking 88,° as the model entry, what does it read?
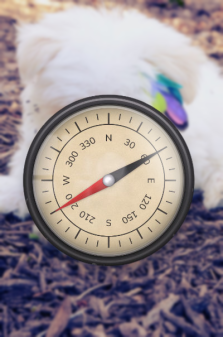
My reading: 240,°
